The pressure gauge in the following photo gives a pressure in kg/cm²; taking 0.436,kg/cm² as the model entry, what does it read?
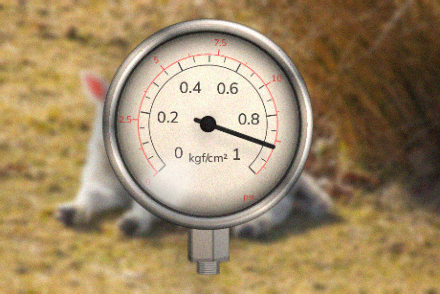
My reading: 0.9,kg/cm²
